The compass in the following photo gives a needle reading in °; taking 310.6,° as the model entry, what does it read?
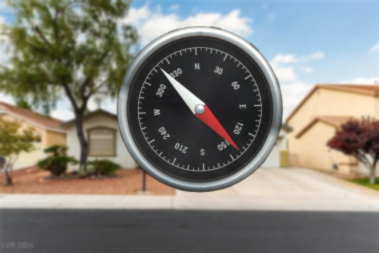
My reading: 140,°
